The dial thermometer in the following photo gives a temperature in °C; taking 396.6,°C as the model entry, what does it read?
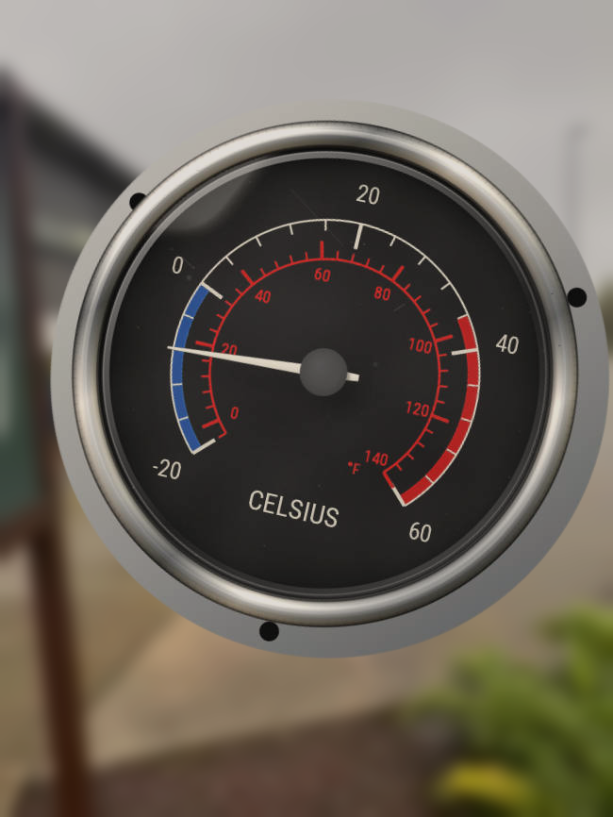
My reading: -8,°C
